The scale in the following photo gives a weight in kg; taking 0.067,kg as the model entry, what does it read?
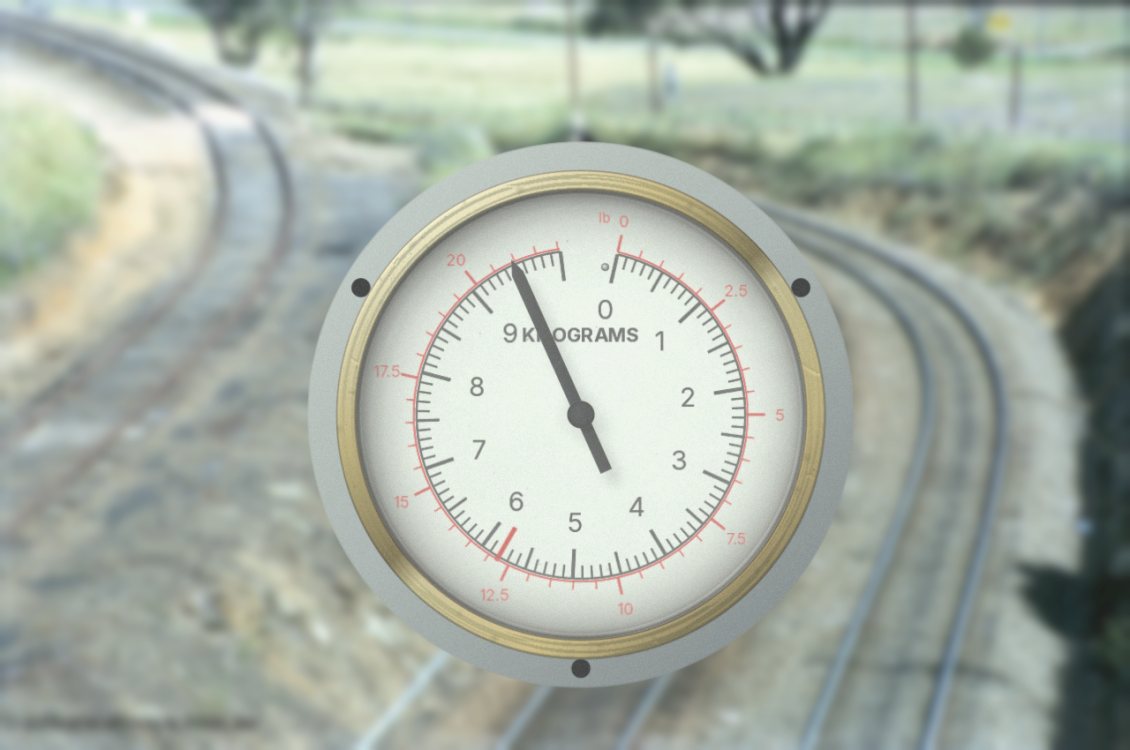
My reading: 9.5,kg
